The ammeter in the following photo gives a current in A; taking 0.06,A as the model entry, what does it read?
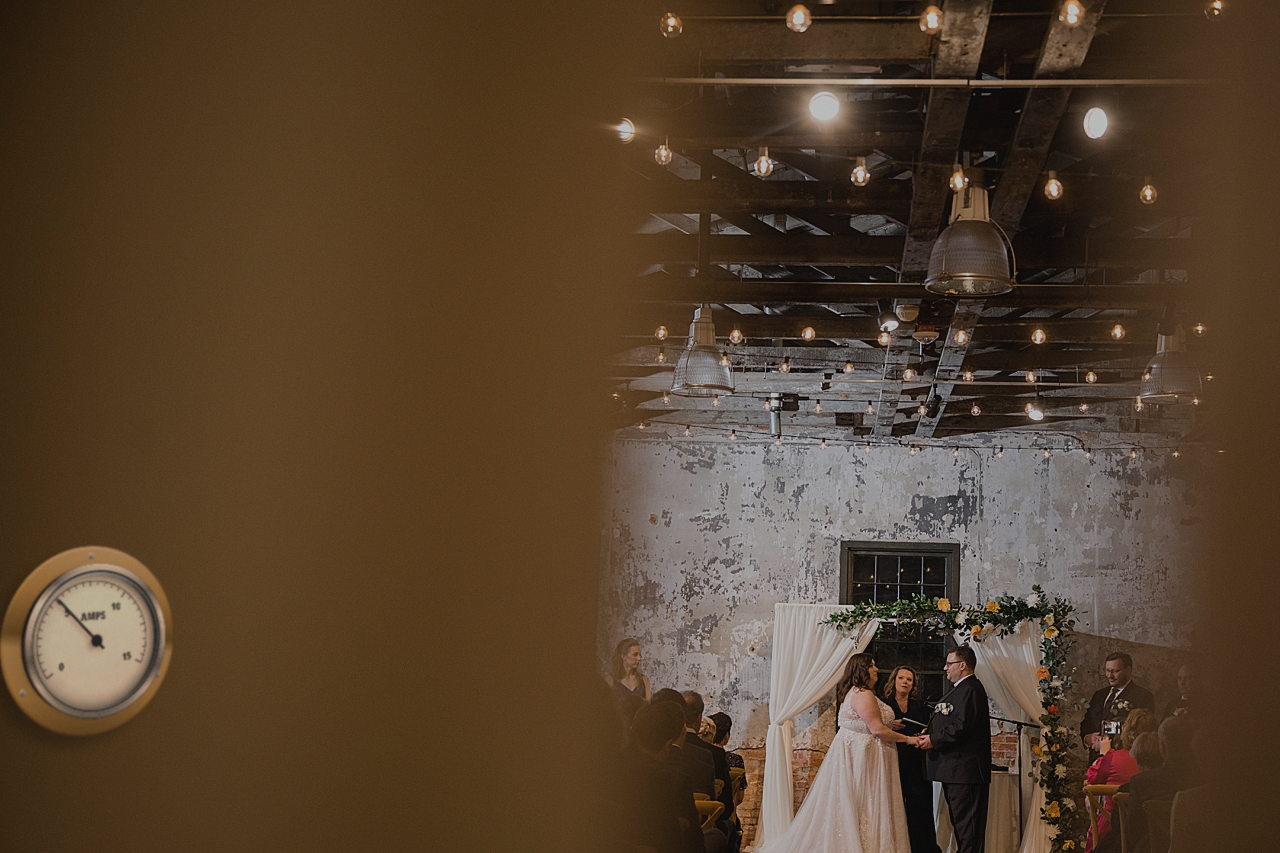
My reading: 5,A
